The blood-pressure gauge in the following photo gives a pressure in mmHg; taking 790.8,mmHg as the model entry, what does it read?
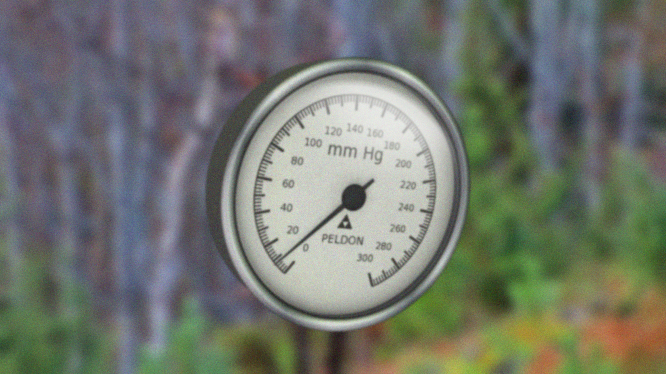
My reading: 10,mmHg
